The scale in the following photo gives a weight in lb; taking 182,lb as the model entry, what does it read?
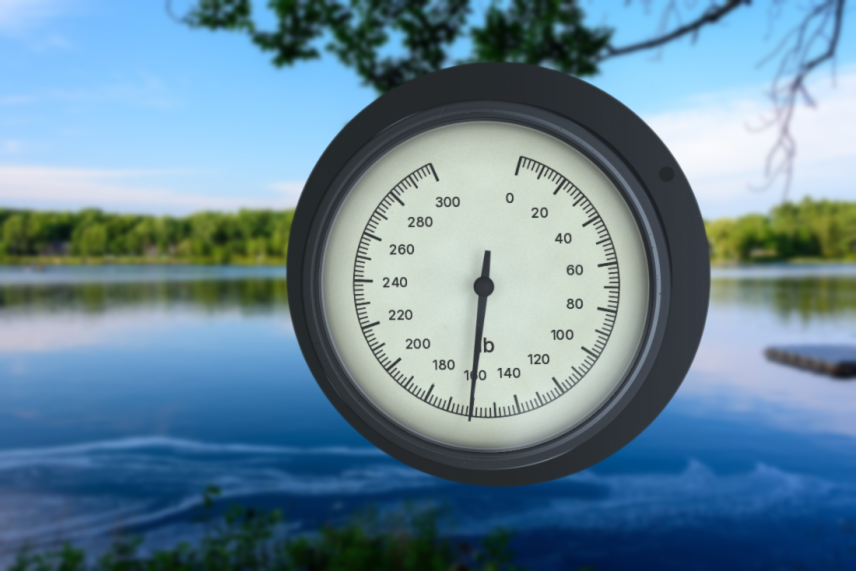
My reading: 160,lb
